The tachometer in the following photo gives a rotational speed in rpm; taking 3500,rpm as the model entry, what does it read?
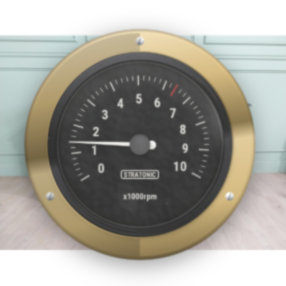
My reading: 1400,rpm
